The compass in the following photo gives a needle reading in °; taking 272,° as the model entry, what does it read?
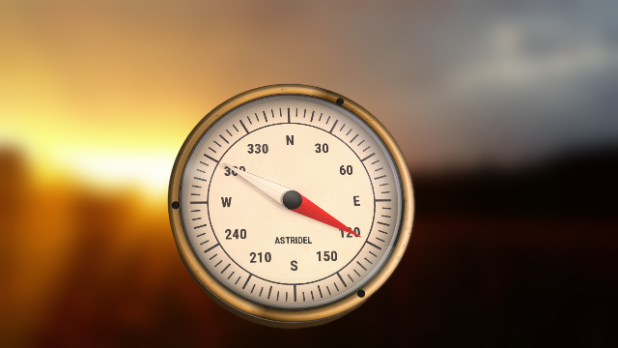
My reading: 120,°
